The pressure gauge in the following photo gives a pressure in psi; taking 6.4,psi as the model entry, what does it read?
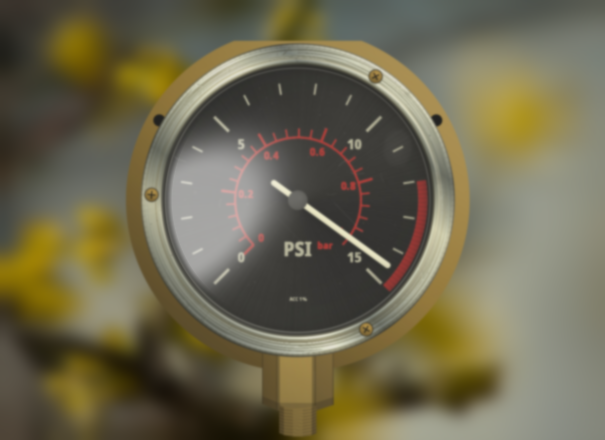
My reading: 14.5,psi
